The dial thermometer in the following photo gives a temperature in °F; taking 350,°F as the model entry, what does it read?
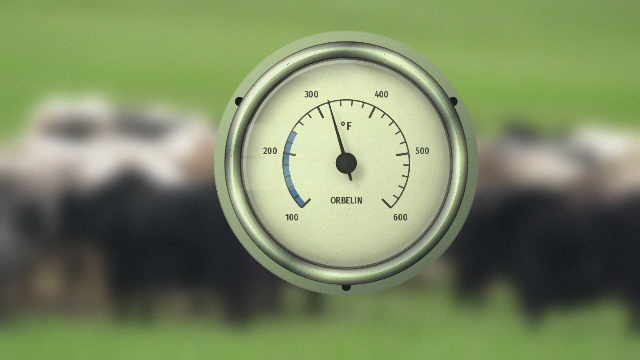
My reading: 320,°F
